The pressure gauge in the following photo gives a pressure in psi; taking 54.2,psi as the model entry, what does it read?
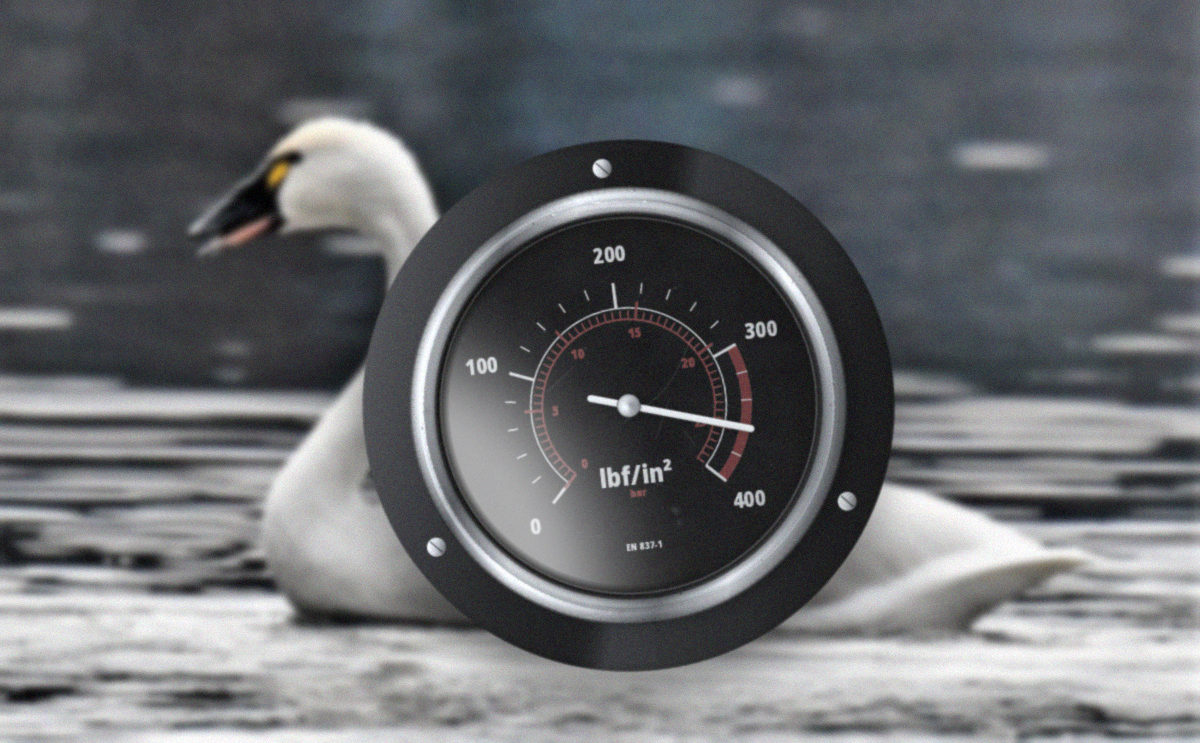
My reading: 360,psi
